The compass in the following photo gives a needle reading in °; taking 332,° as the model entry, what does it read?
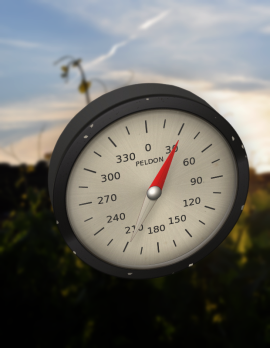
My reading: 30,°
